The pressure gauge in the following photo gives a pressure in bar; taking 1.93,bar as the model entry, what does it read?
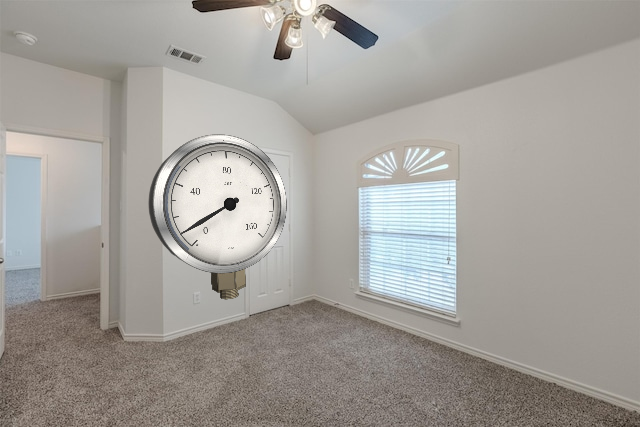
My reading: 10,bar
